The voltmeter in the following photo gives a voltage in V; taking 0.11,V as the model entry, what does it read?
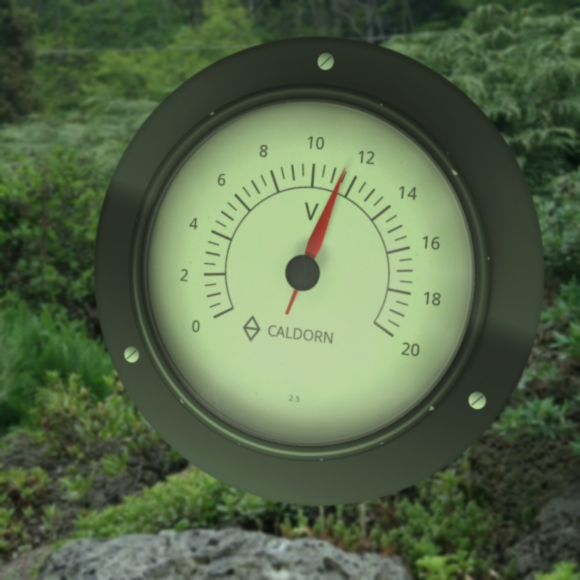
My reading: 11.5,V
